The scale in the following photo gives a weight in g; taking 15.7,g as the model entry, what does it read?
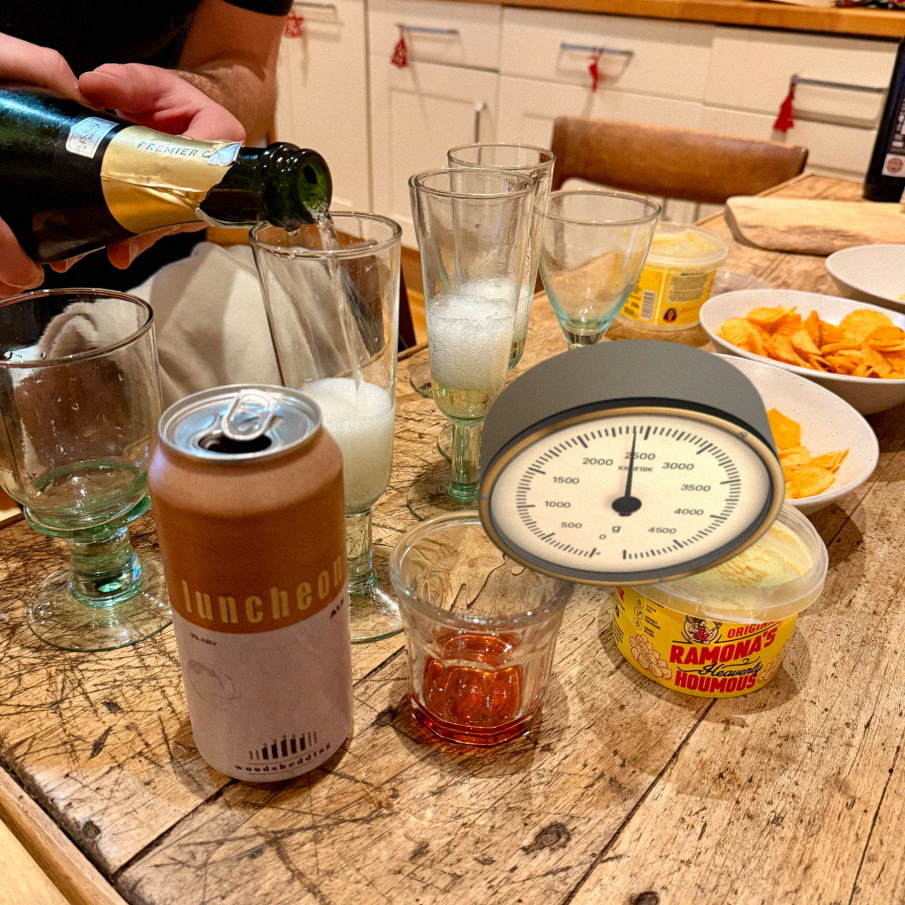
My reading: 2400,g
